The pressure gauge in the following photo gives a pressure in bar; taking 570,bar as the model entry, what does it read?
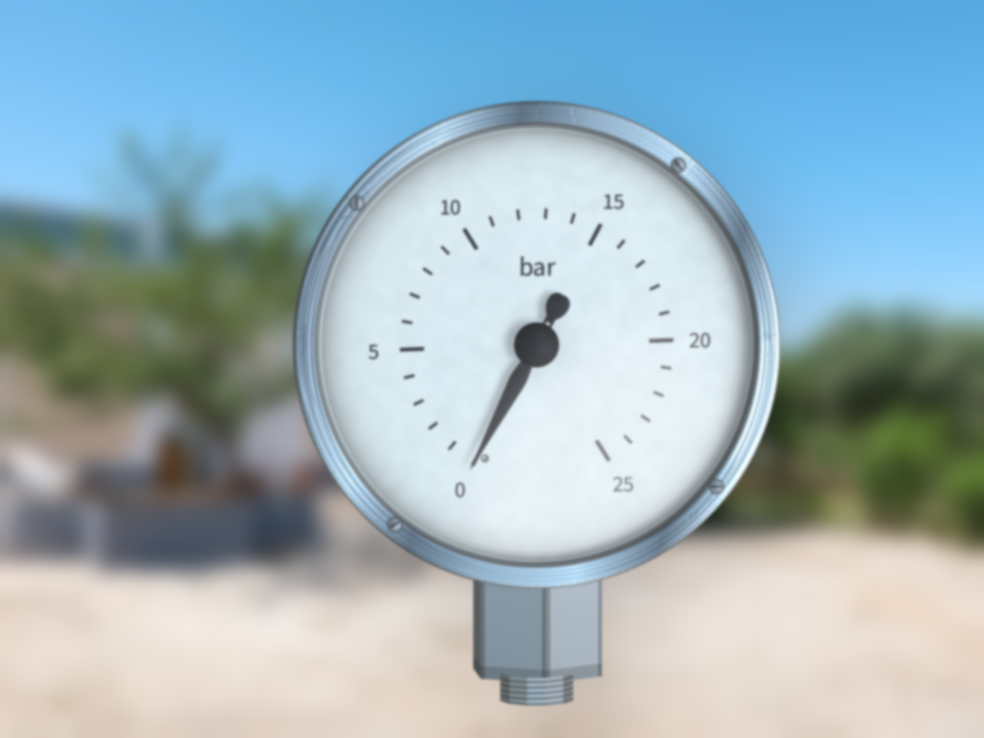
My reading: 0,bar
